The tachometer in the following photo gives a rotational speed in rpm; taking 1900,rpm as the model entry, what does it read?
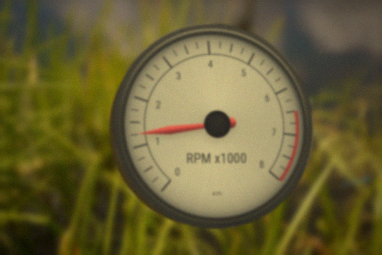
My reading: 1250,rpm
